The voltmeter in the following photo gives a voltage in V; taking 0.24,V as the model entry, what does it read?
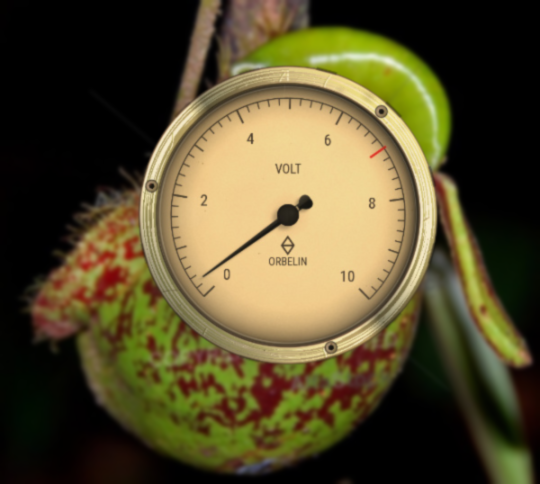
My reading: 0.3,V
